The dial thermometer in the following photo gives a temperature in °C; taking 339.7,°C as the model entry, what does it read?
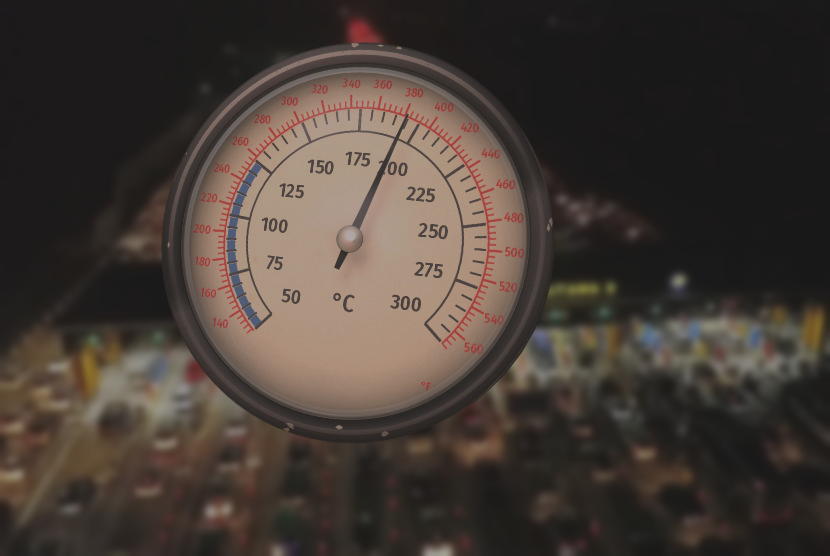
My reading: 195,°C
